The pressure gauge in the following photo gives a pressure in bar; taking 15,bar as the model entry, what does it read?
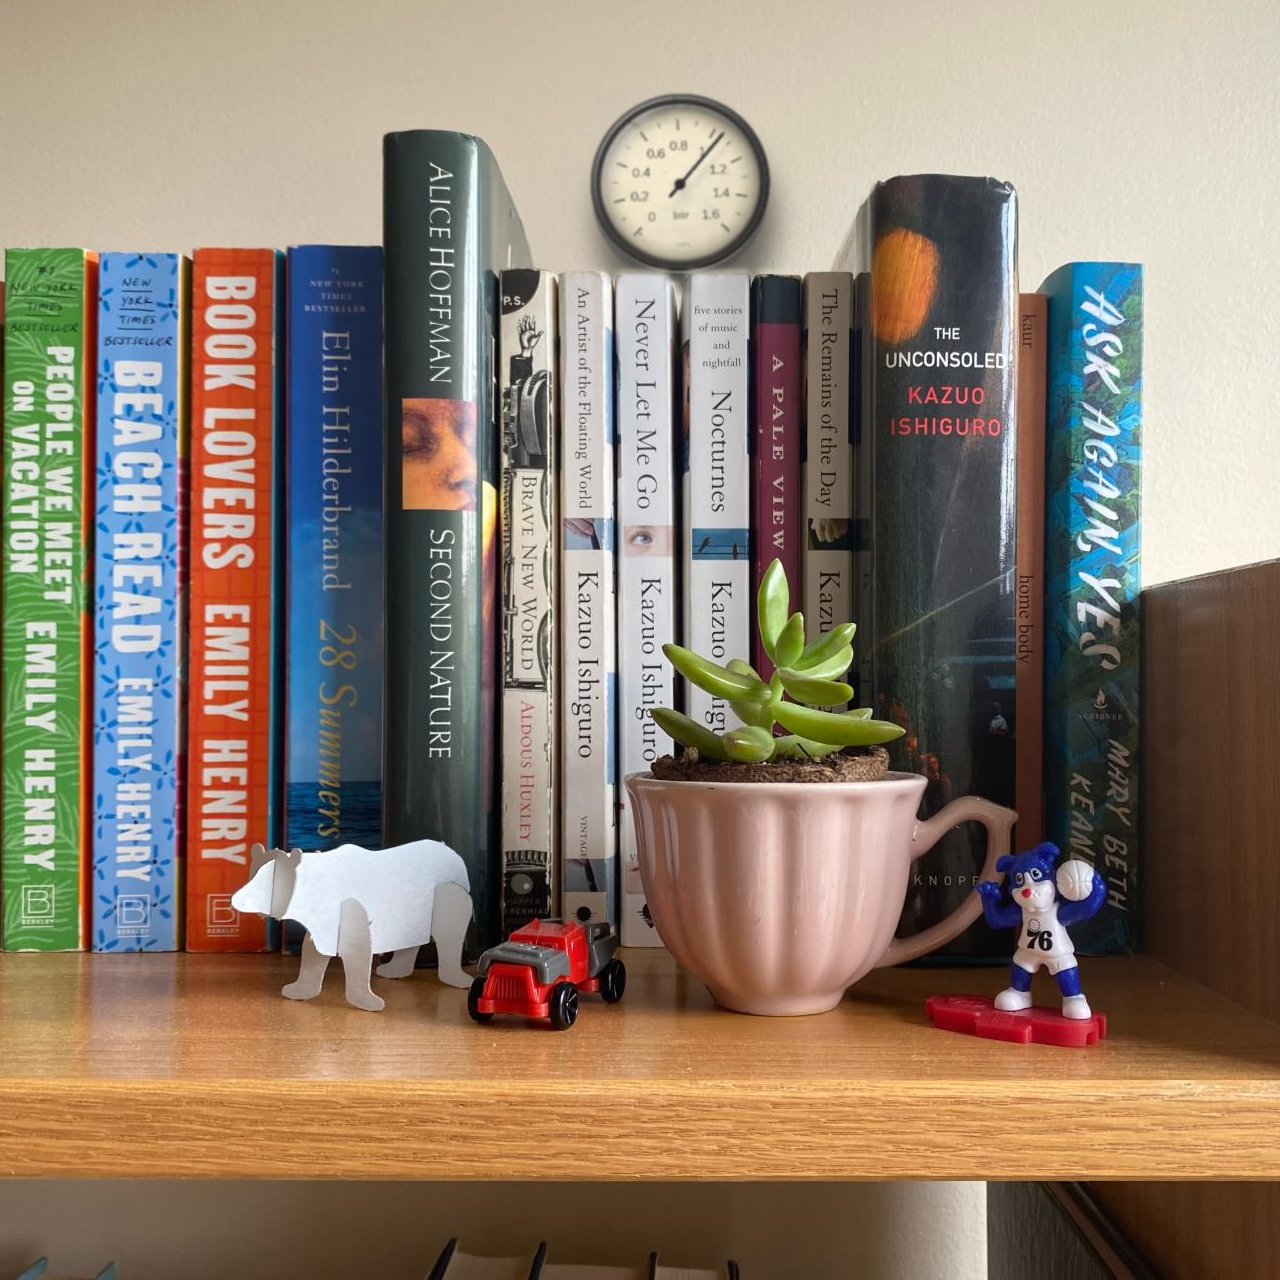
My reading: 1.05,bar
